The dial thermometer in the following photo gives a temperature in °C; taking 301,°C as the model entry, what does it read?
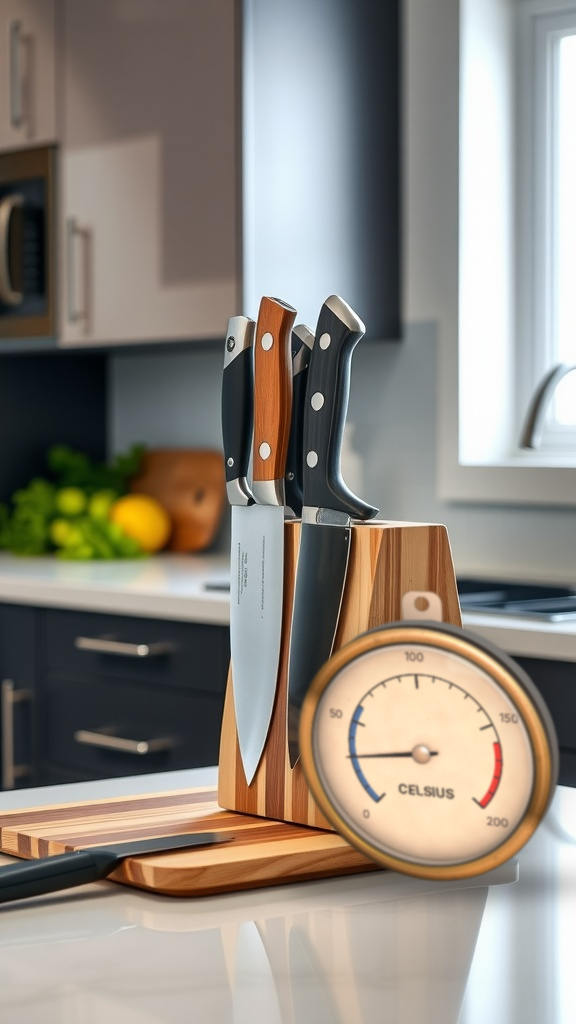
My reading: 30,°C
